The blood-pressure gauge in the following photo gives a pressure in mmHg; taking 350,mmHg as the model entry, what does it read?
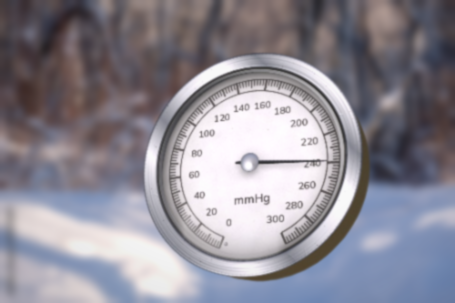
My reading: 240,mmHg
